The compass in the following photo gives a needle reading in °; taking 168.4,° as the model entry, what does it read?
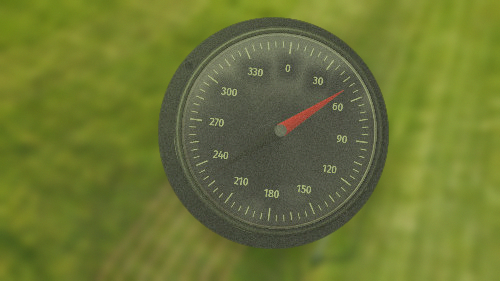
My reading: 50,°
